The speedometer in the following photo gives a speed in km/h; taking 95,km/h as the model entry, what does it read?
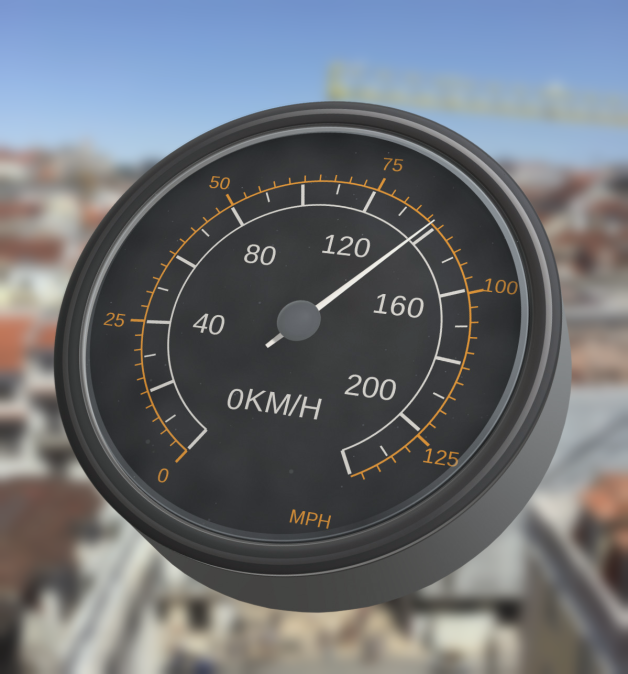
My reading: 140,km/h
